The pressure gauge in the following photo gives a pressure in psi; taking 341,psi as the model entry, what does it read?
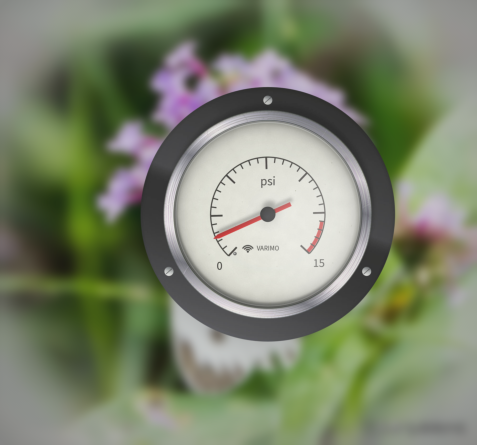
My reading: 1.25,psi
